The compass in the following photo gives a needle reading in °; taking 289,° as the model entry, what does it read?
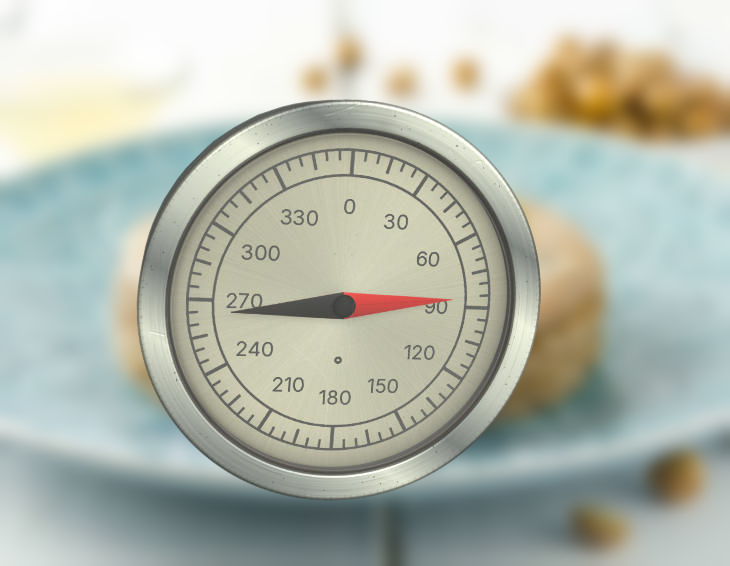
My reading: 85,°
